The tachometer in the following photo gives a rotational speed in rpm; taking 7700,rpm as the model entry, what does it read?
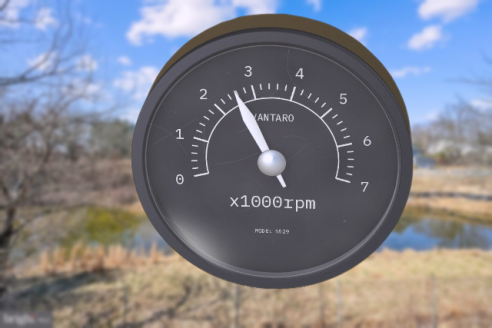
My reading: 2600,rpm
